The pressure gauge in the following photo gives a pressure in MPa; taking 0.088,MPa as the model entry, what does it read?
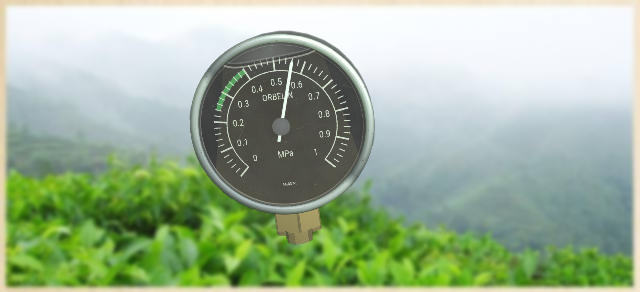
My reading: 0.56,MPa
